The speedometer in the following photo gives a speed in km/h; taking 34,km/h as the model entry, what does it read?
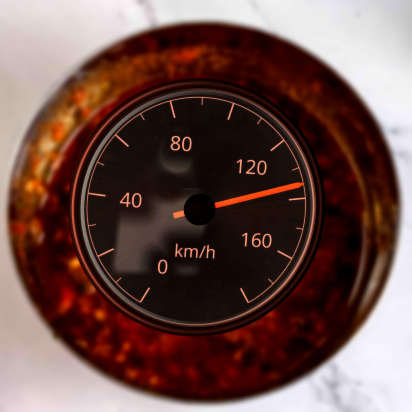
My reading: 135,km/h
